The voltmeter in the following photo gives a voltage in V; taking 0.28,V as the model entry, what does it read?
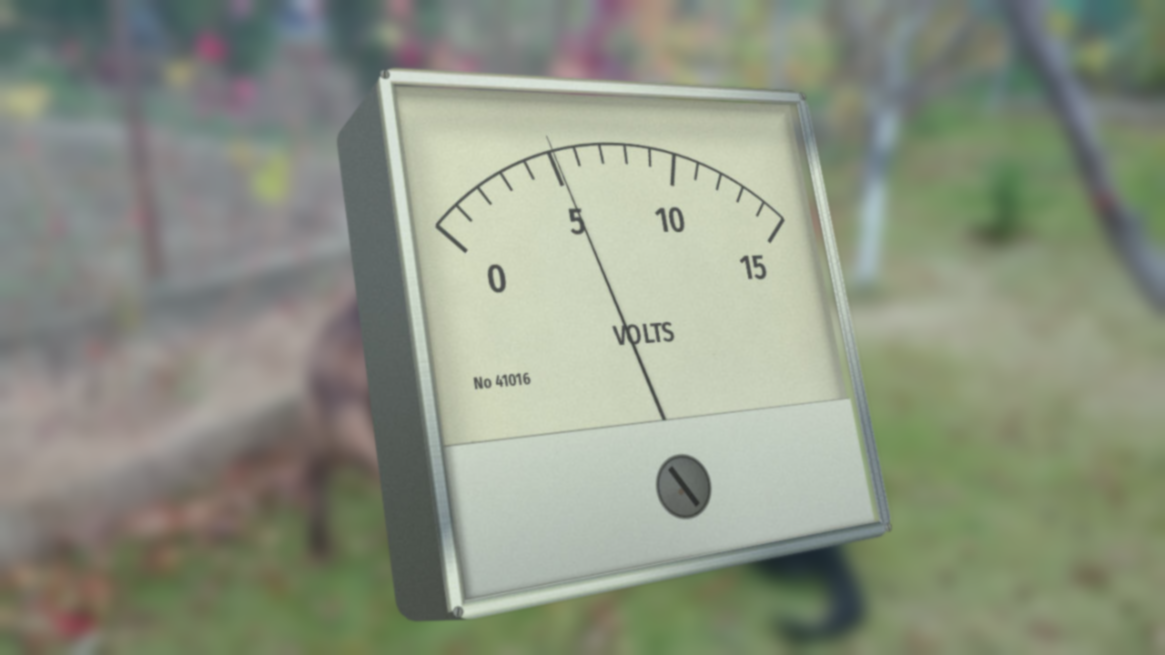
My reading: 5,V
